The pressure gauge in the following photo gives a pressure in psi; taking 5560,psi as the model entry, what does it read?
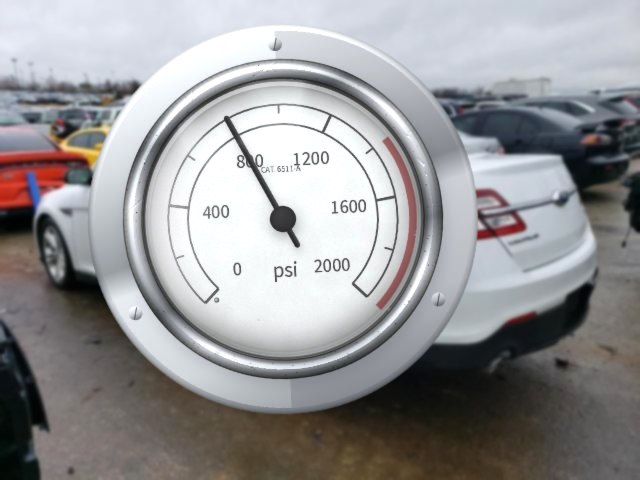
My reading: 800,psi
